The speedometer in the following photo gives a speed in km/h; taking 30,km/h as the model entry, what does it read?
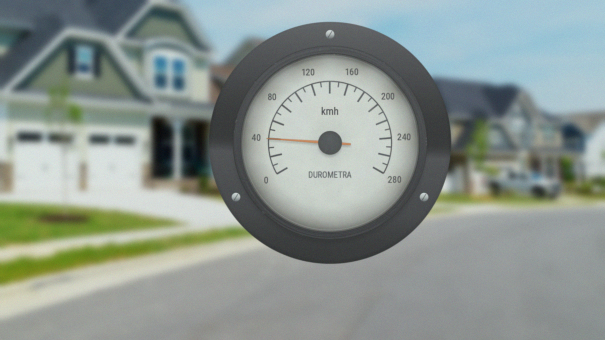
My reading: 40,km/h
